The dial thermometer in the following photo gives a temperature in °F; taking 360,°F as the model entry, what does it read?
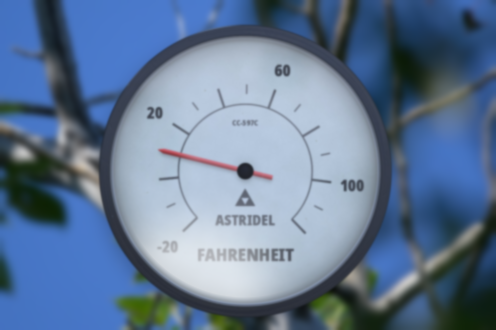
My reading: 10,°F
